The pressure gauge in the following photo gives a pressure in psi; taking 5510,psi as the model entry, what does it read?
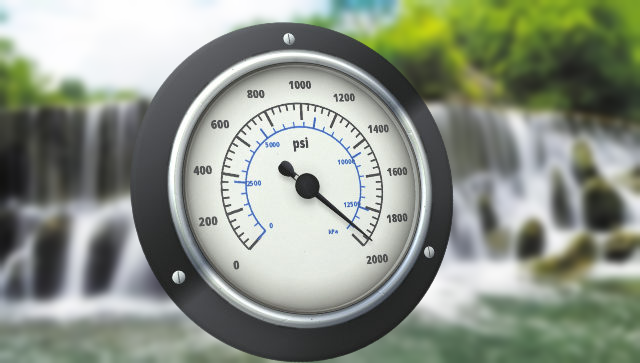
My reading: 1960,psi
